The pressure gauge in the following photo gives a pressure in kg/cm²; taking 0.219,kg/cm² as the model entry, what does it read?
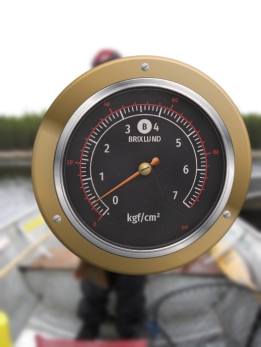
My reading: 0.4,kg/cm²
